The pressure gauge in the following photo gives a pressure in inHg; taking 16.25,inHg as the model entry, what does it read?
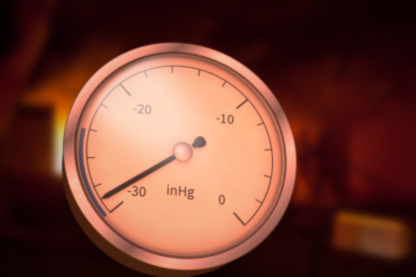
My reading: -29,inHg
